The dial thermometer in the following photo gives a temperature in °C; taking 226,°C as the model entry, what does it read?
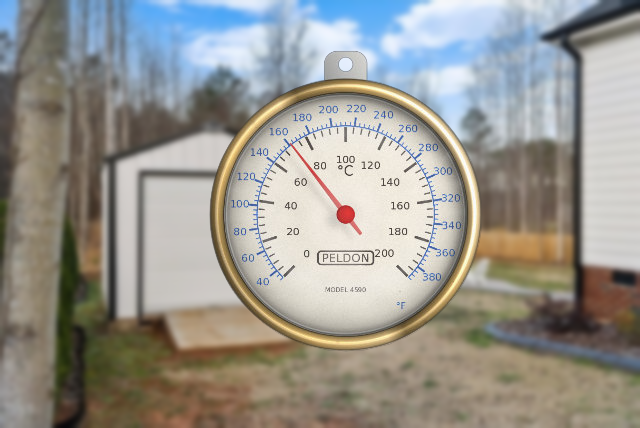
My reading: 72,°C
